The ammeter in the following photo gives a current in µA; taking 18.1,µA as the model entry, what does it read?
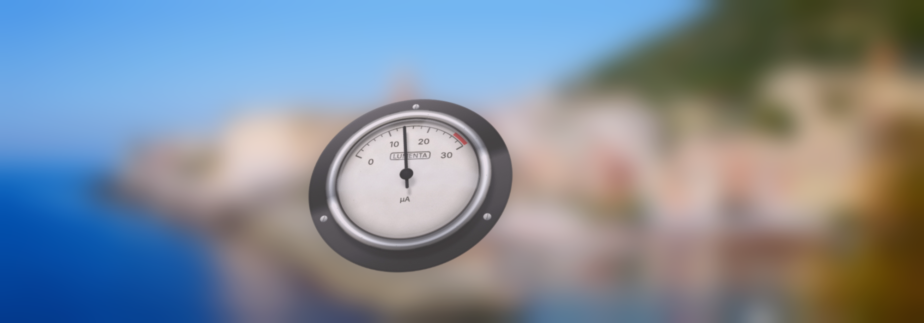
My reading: 14,µA
